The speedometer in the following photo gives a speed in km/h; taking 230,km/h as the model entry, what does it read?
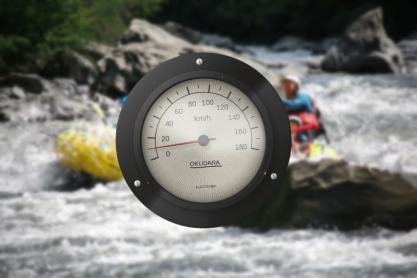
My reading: 10,km/h
